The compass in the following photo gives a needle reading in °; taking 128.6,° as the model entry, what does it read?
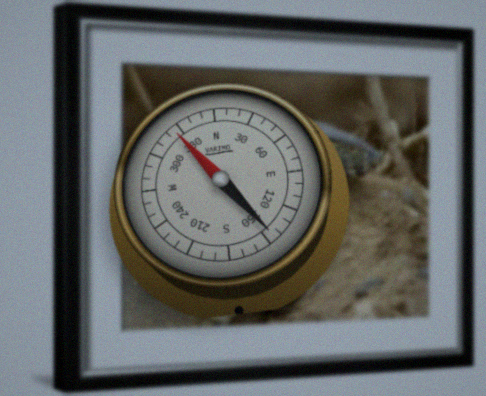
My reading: 325,°
